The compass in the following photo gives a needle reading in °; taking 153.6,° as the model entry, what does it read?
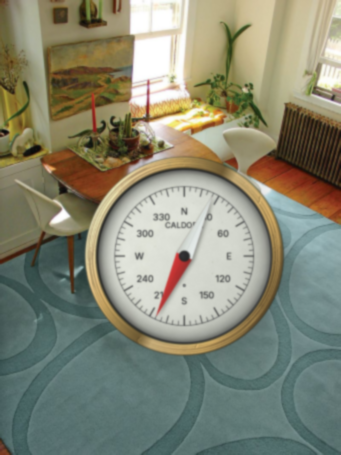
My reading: 205,°
